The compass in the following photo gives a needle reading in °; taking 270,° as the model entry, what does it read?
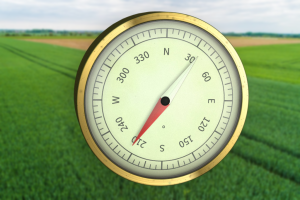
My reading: 215,°
